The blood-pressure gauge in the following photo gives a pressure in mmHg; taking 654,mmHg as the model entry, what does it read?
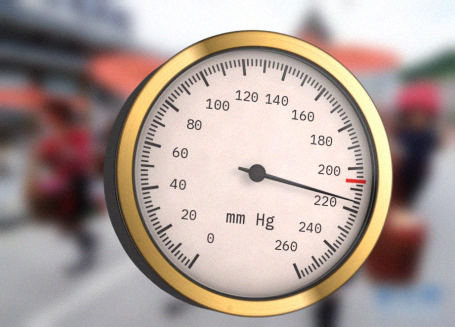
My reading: 216,mmHg
